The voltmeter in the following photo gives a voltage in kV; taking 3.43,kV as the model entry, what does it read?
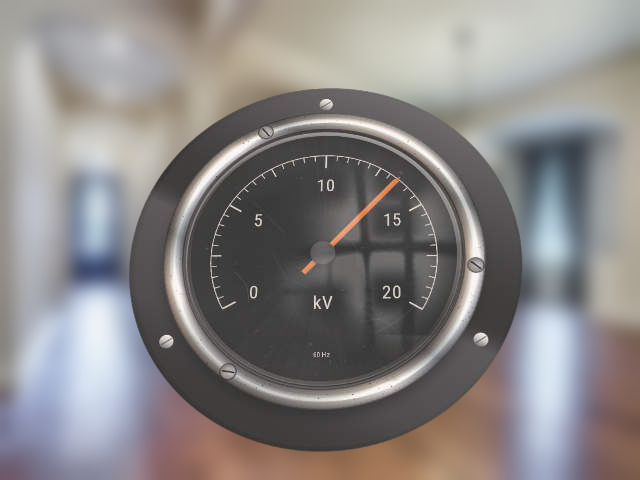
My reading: 13.5,kV
